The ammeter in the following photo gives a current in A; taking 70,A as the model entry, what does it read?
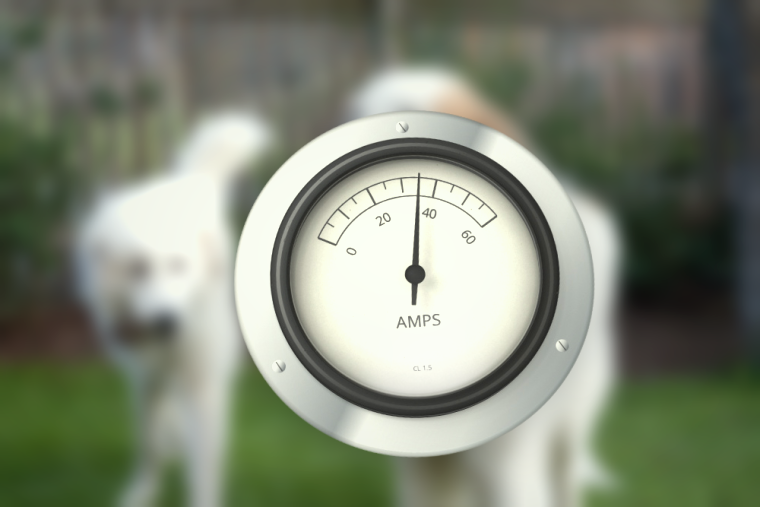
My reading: 35,A
